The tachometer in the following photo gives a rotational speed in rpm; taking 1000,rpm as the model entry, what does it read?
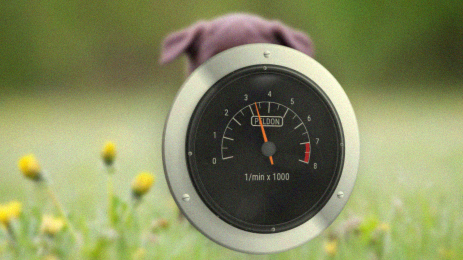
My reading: 3250,rpm
